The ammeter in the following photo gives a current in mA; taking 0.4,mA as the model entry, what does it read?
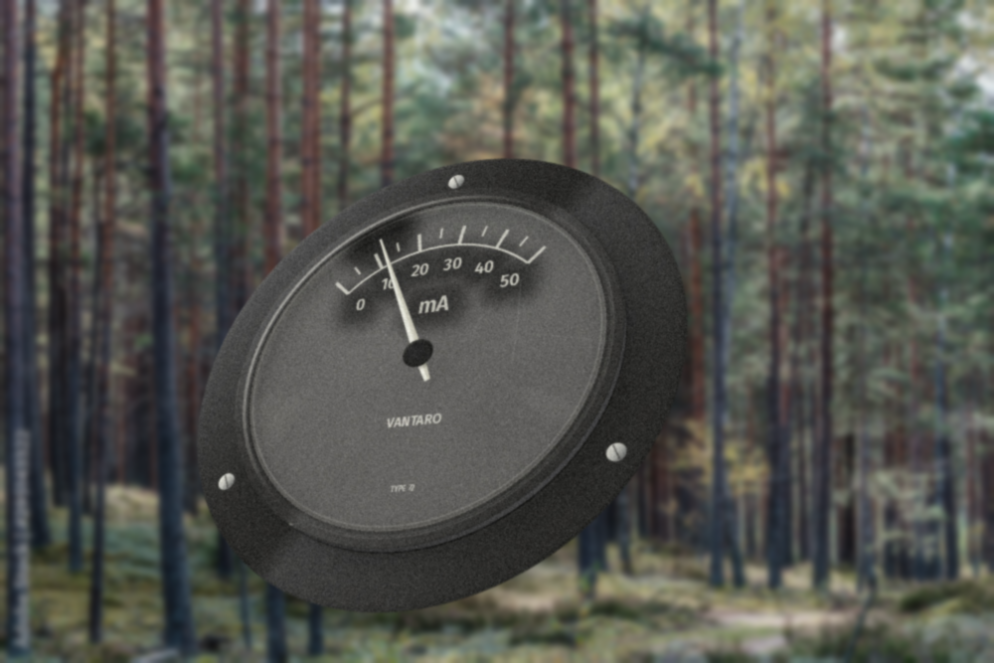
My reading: 12.5,mA
